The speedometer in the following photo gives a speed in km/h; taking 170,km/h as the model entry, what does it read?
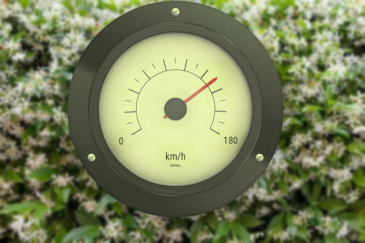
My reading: 130,km/h
